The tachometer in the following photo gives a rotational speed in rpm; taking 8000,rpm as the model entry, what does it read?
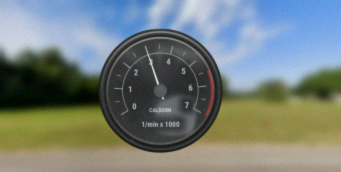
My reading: 3000,rpm
